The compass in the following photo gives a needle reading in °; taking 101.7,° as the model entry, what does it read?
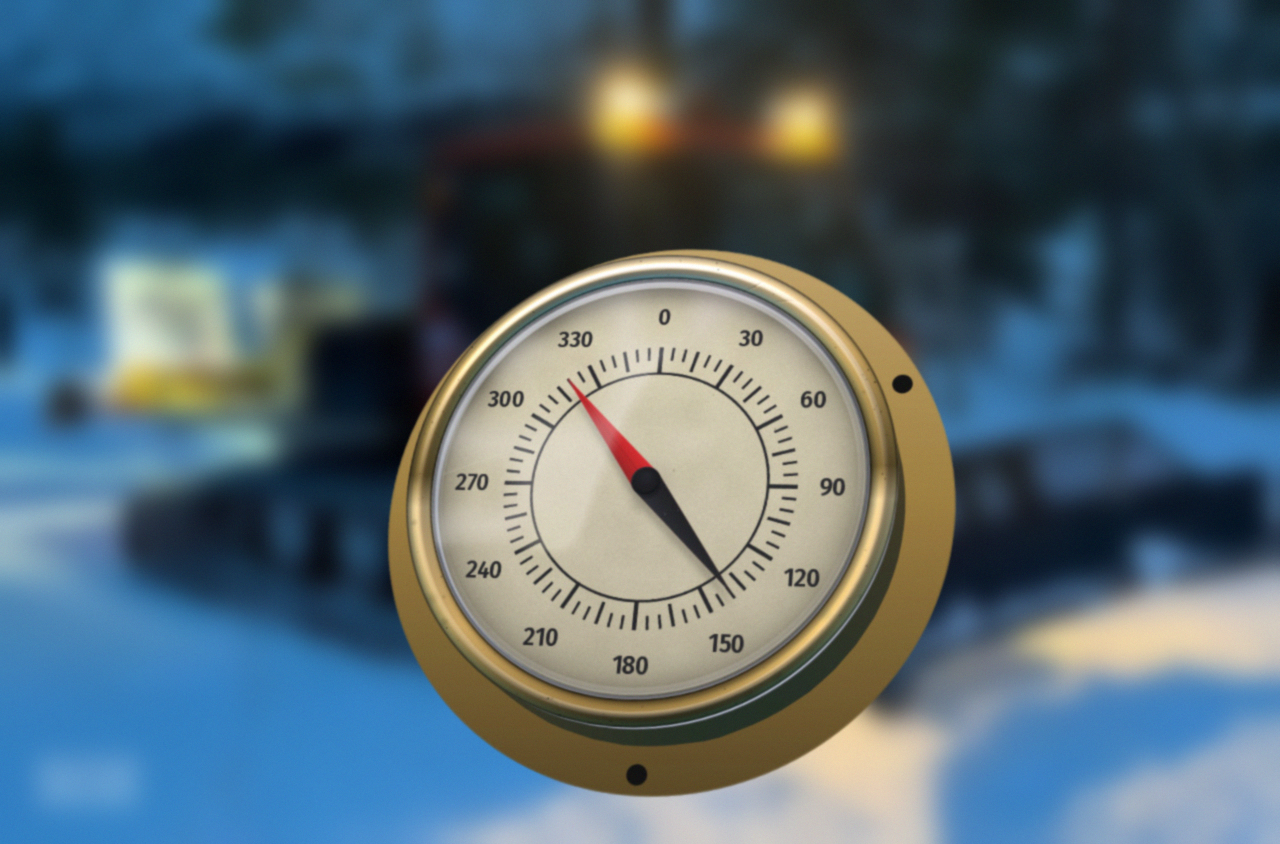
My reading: 320,°
